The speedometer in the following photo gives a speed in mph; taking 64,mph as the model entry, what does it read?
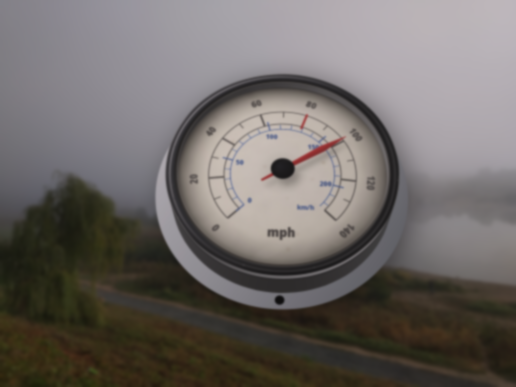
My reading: 100,mph
